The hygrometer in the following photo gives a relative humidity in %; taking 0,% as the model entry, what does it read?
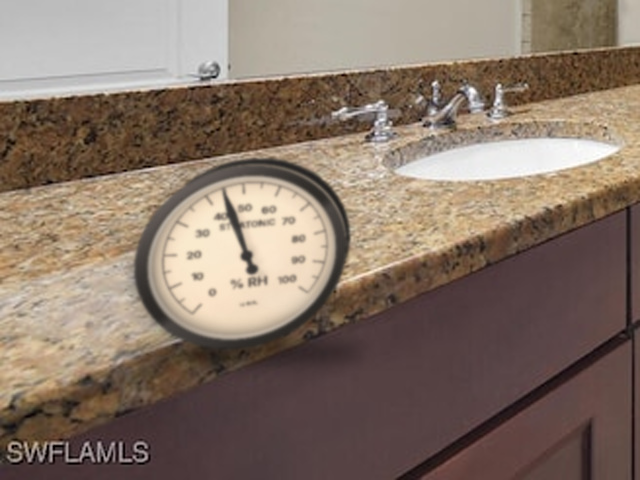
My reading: 45,%
